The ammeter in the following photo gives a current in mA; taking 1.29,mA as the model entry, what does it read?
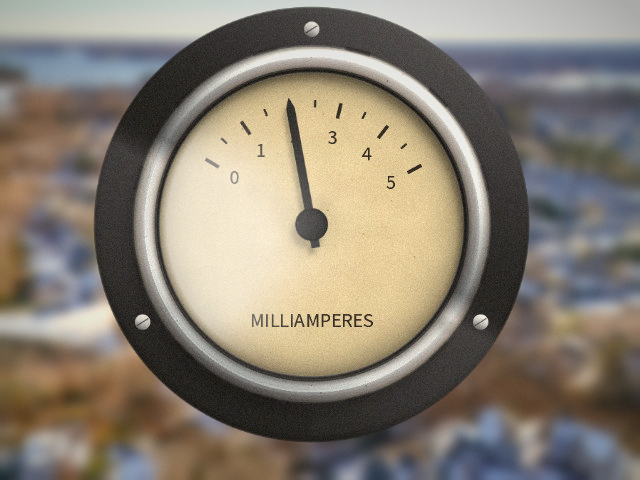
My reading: 2,mA
